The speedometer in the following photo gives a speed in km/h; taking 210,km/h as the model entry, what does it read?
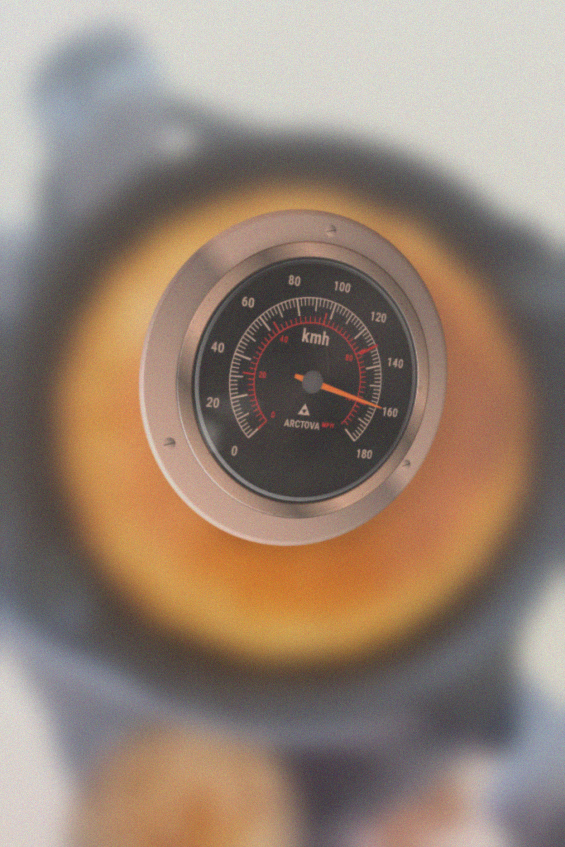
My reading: 160,km/h
